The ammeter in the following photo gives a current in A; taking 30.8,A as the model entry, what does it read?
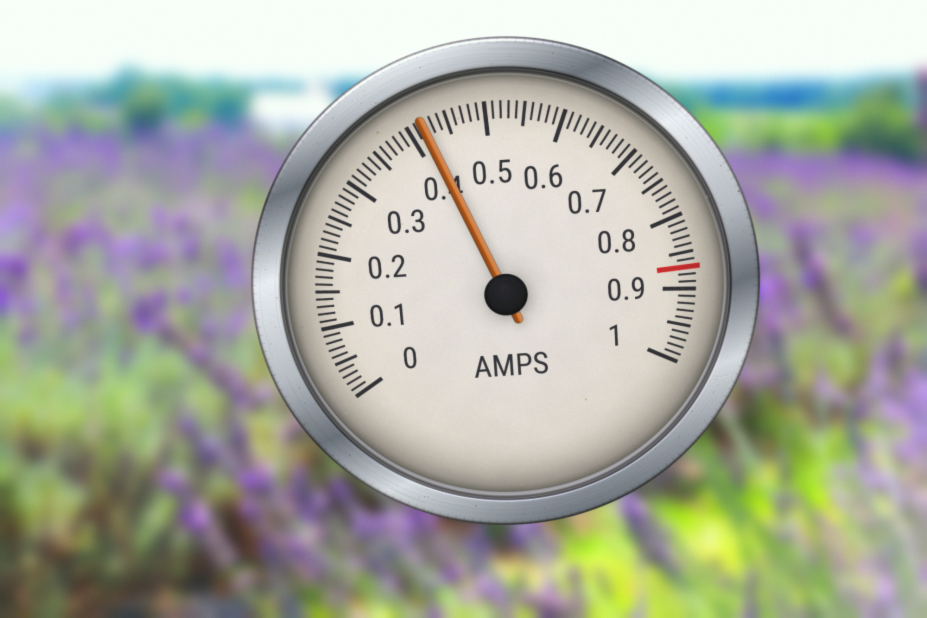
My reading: 0.42,A
